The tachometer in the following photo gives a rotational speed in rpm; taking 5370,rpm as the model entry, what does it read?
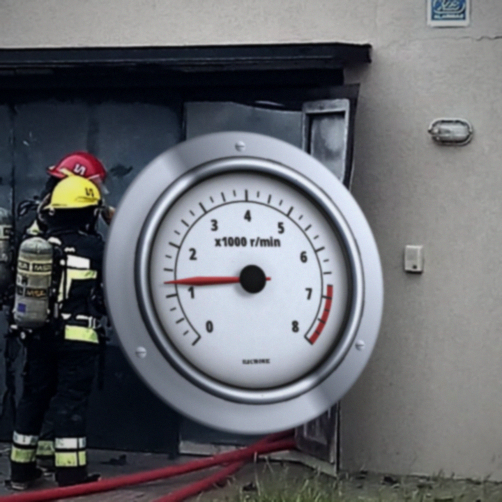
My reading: 1250,rpm
